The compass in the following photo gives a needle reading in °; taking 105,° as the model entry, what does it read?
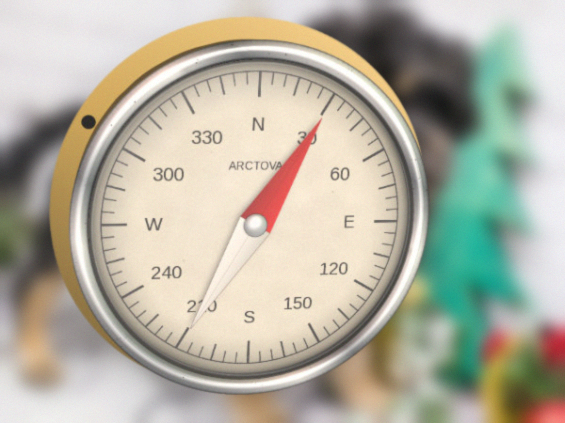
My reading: 30,°
